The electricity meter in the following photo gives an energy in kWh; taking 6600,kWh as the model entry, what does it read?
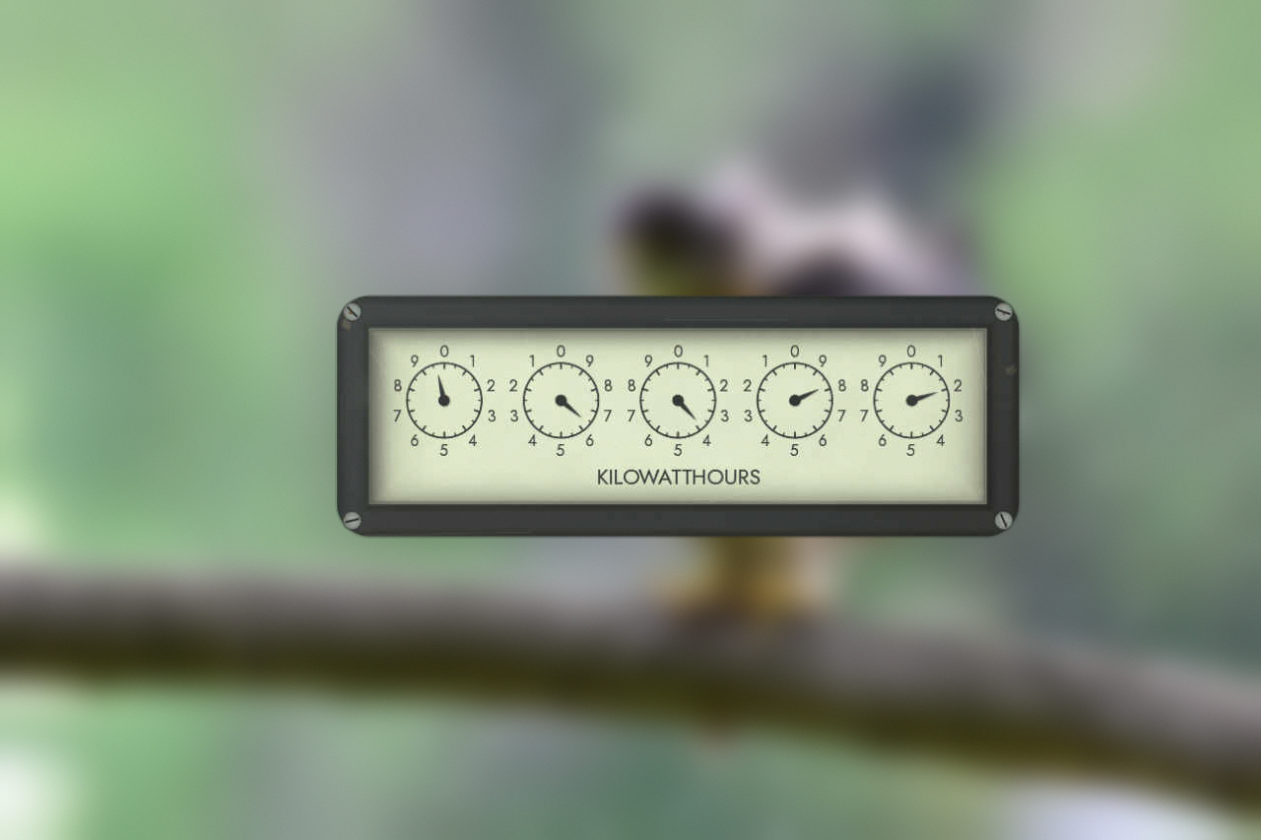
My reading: 96382,kWh
